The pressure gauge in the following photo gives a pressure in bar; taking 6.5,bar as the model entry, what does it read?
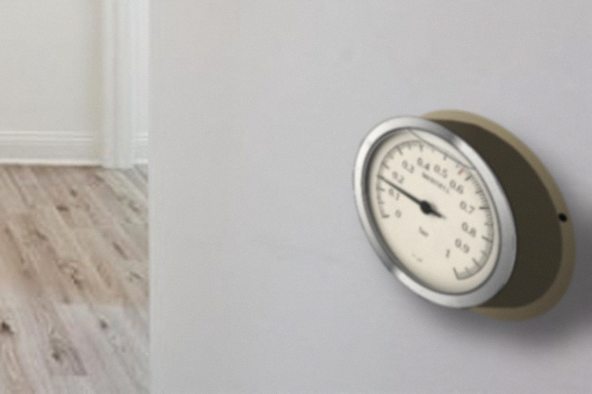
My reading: 0.15,bar
